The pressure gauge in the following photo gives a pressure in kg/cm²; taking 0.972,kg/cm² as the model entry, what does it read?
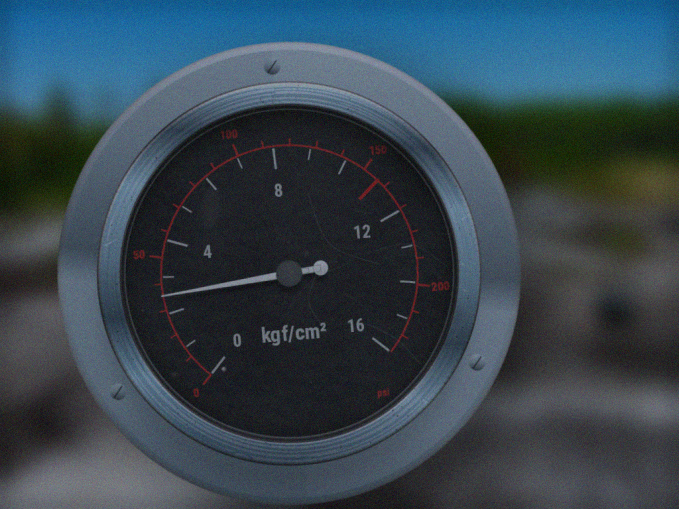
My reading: 2.5,kg/cm²
